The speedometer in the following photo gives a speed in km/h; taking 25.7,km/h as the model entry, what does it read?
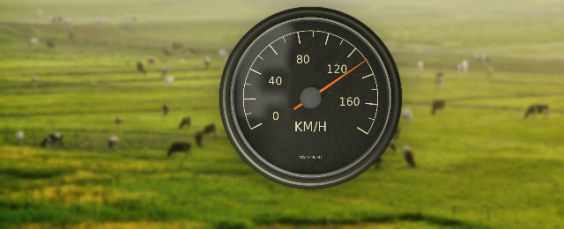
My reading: 130,km/h
